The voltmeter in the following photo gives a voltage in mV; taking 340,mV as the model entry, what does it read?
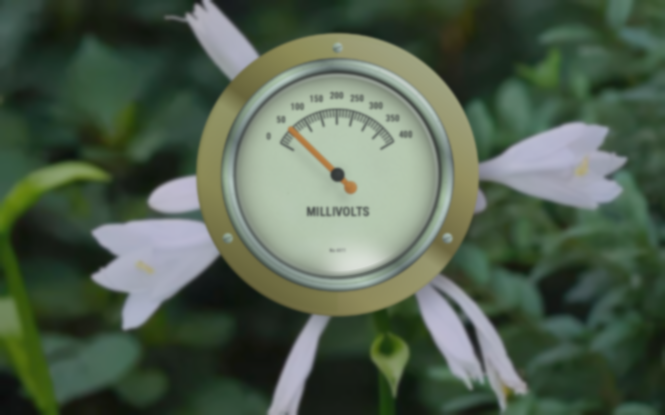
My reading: 50,mV
